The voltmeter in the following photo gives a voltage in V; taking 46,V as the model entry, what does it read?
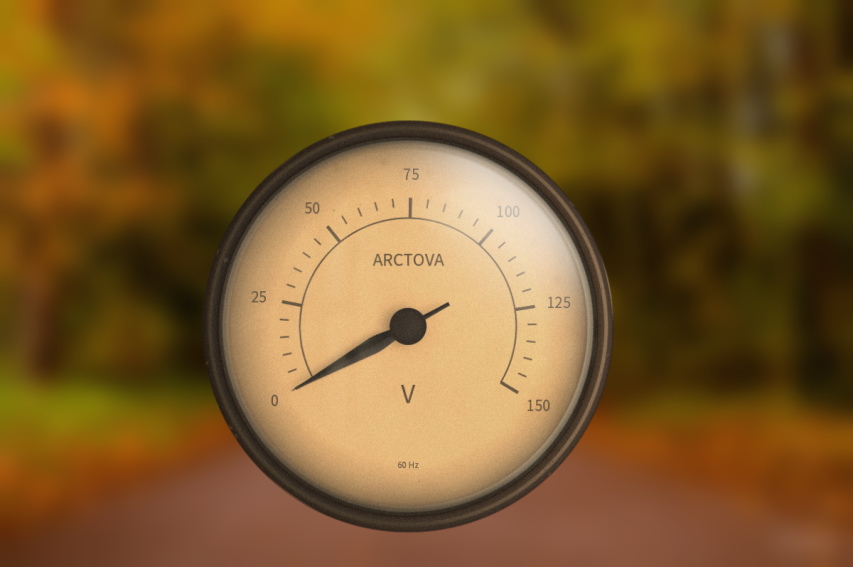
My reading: 0,V
